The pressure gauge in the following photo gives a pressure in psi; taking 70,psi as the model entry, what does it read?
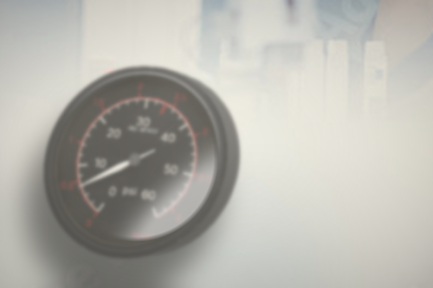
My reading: 6,psi
